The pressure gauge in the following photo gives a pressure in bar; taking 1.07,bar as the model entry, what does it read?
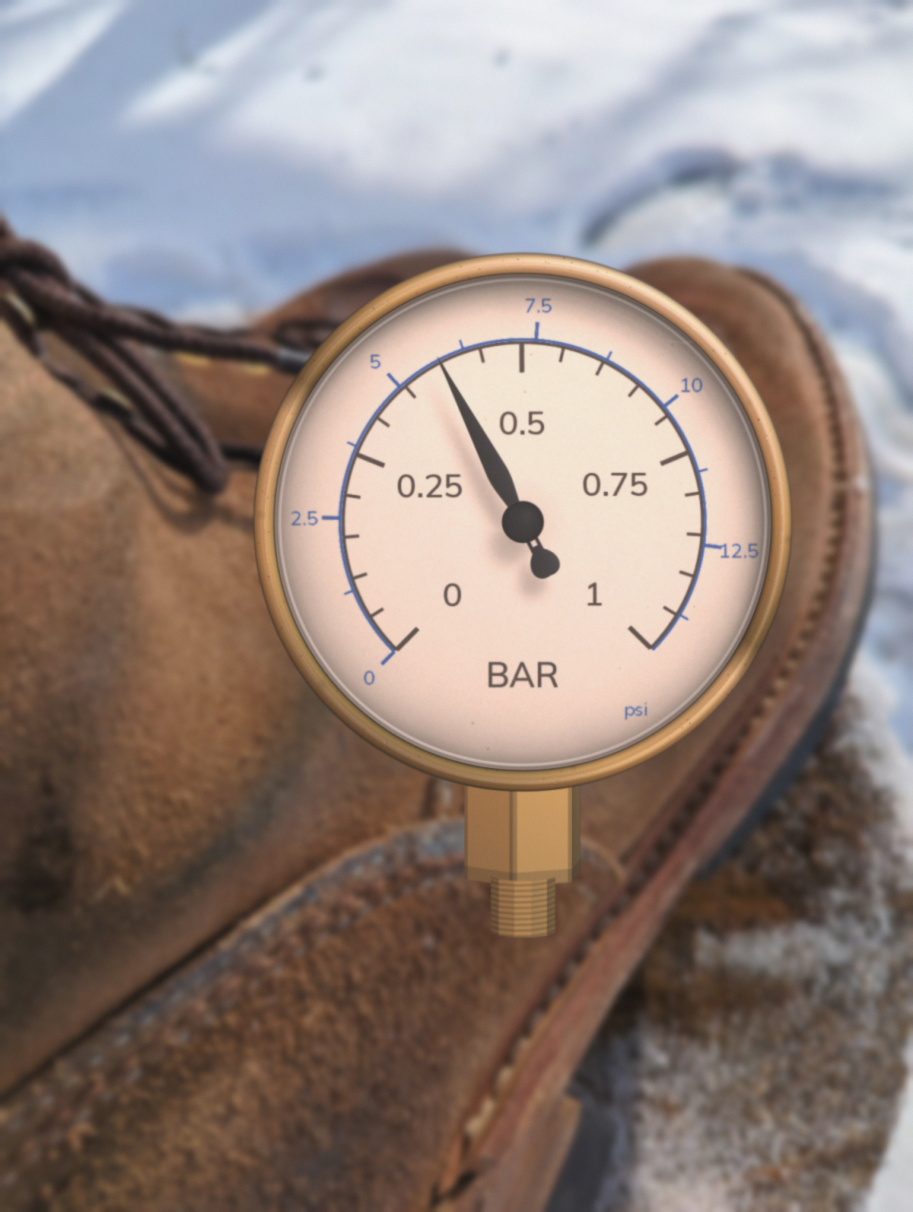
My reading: 0.4,bar
